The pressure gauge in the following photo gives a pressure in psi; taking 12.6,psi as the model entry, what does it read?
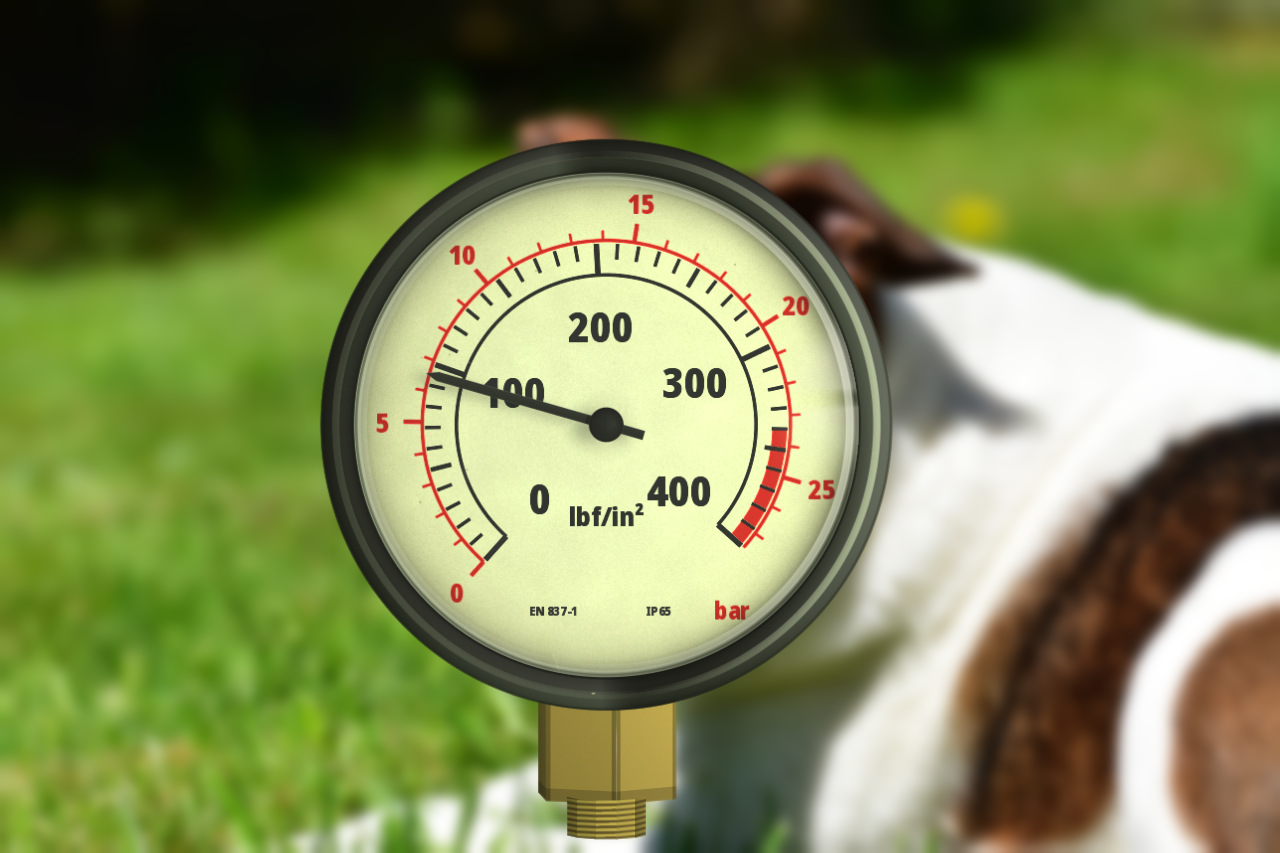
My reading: 95,psi
